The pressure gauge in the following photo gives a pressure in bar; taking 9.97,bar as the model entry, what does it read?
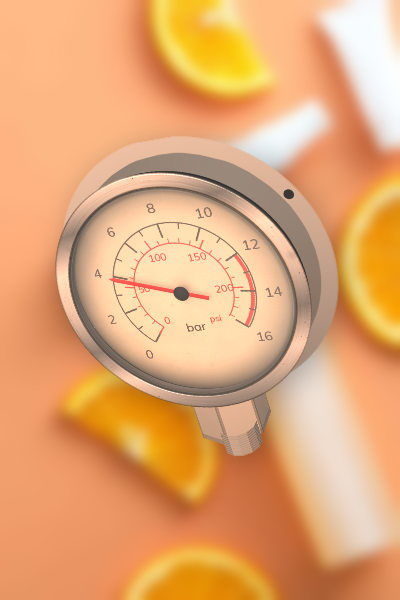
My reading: 4,bar
